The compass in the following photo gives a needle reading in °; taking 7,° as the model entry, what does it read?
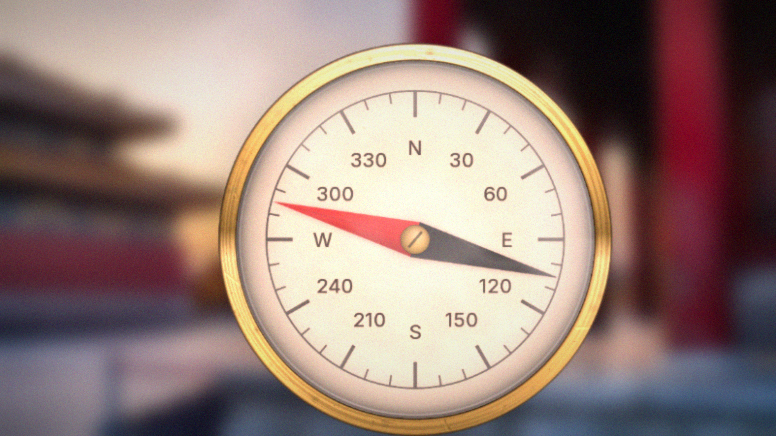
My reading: 285,°
